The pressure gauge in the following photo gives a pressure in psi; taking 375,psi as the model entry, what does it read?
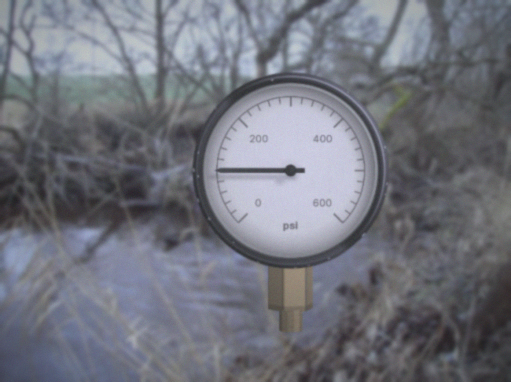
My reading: 100,psi
